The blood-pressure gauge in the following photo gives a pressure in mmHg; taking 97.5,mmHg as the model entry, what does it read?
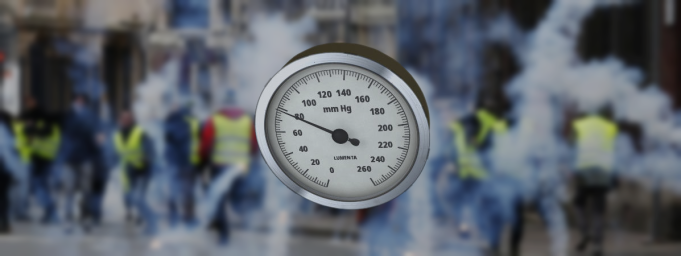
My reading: 80,mmHg
